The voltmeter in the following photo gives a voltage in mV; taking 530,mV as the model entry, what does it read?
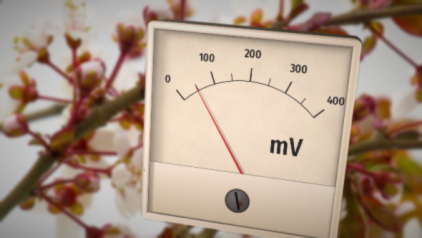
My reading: 50,mV
